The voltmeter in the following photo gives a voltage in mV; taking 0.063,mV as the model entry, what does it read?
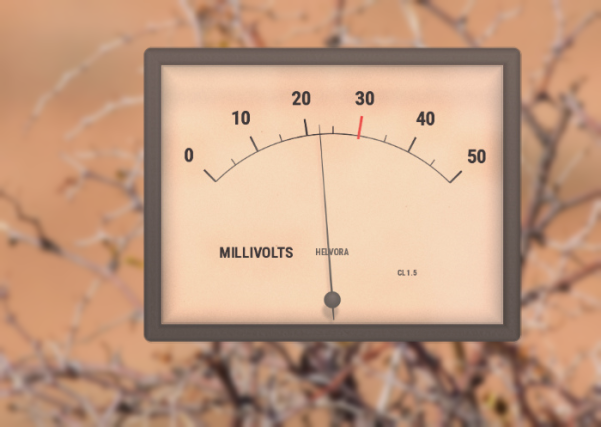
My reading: 22.5,mV
